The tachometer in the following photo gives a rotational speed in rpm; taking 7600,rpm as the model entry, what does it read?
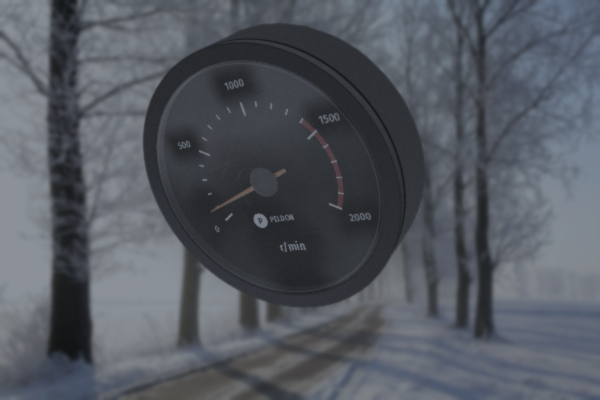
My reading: 100,rpm
